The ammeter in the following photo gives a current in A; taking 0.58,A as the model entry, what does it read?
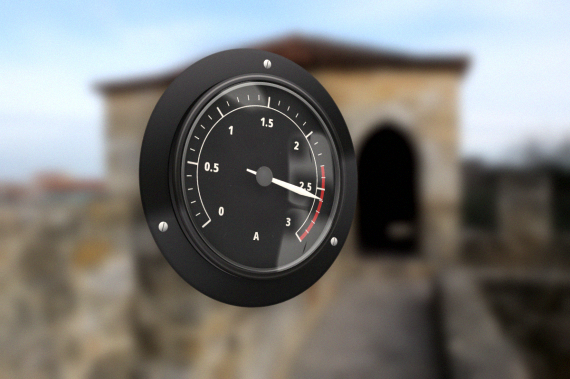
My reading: 2.6,A
